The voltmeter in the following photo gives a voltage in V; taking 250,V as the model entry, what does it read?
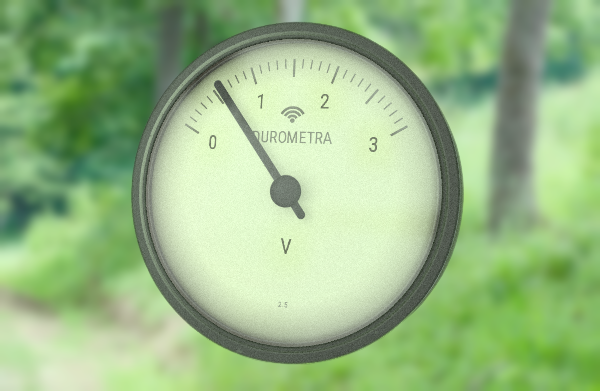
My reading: 0.6,V
